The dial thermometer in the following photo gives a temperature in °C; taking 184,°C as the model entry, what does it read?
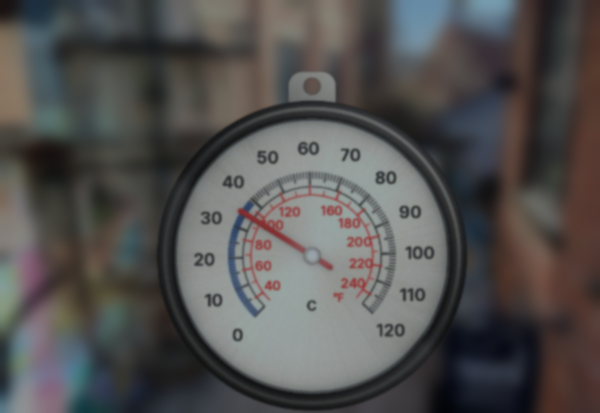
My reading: 35,°C
